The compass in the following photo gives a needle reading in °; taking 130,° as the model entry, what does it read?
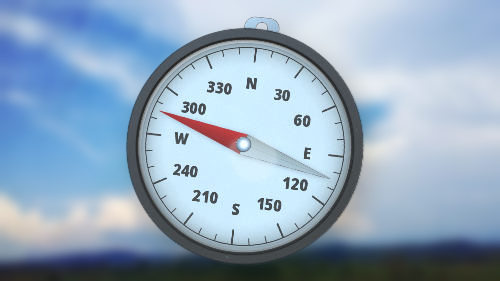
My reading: 285,°
